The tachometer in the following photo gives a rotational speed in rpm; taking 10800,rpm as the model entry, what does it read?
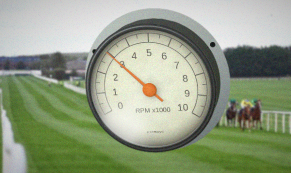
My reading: 3000,rpm
